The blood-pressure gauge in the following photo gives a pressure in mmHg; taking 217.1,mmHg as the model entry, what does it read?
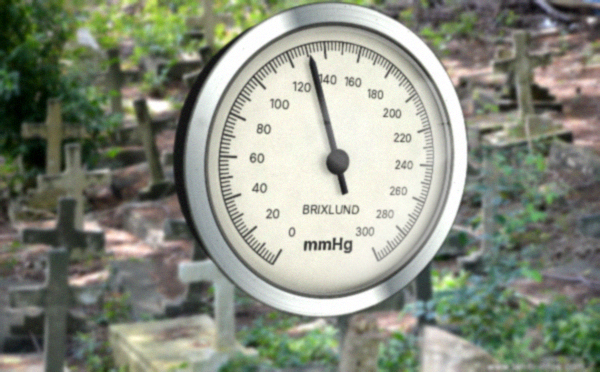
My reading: 130,mmHg
